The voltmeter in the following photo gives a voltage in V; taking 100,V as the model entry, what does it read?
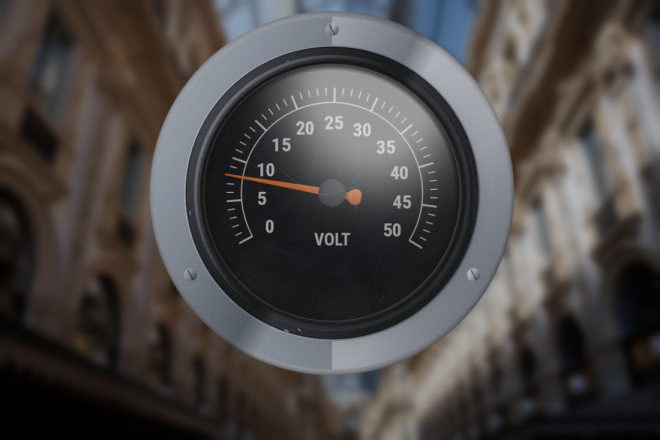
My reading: 8,V
